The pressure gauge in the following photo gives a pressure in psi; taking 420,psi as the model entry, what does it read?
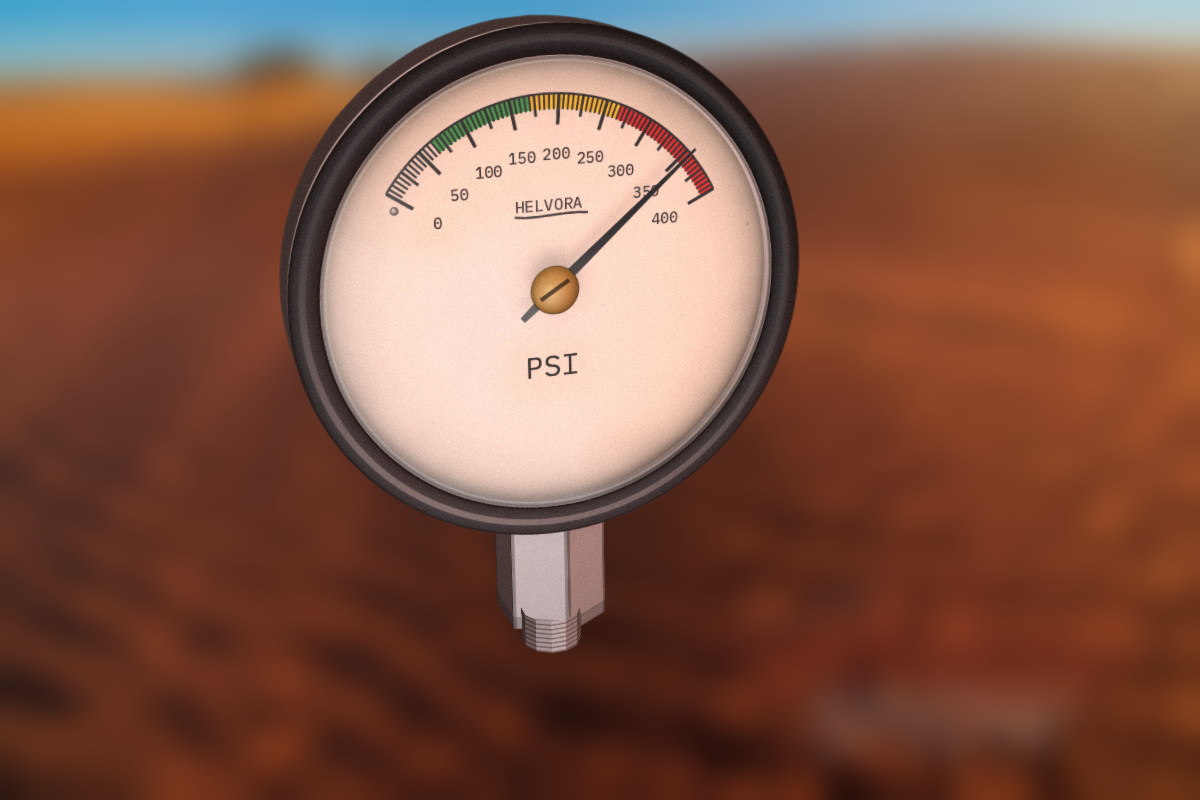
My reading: 350,psi
